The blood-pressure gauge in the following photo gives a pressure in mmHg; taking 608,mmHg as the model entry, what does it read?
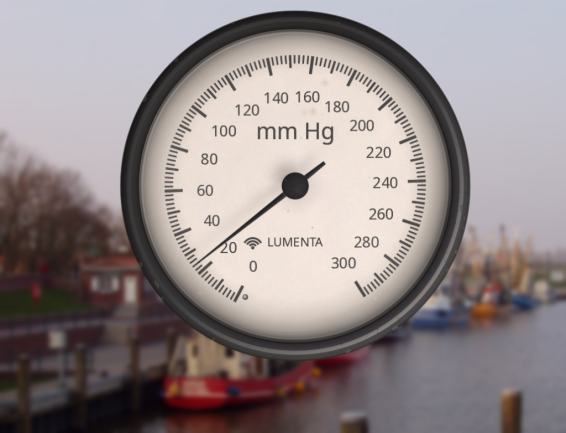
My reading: 24,mmHg
